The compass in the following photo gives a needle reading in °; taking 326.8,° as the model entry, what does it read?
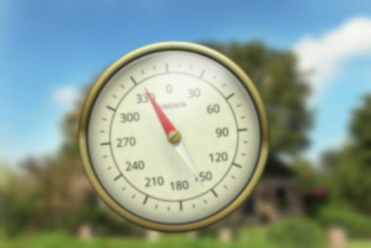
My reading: 335,°
